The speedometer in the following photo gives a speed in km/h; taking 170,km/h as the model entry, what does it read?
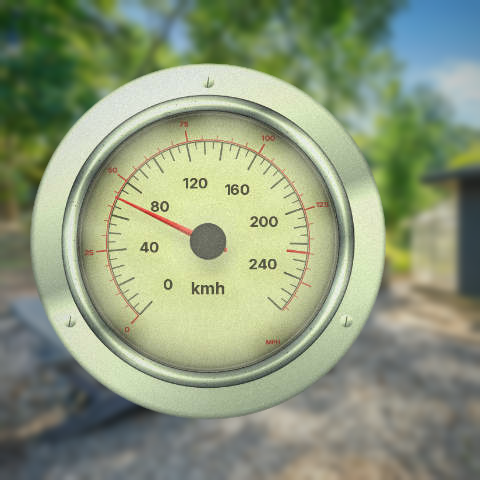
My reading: 70,km/h
